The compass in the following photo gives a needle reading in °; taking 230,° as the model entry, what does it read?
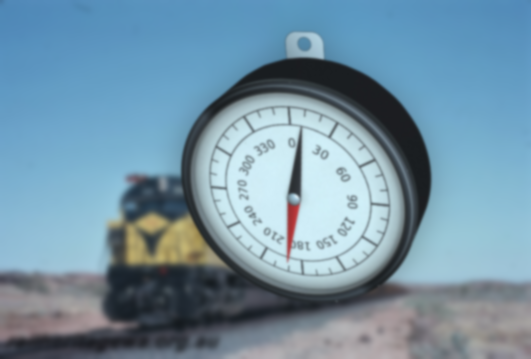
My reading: 190,°
